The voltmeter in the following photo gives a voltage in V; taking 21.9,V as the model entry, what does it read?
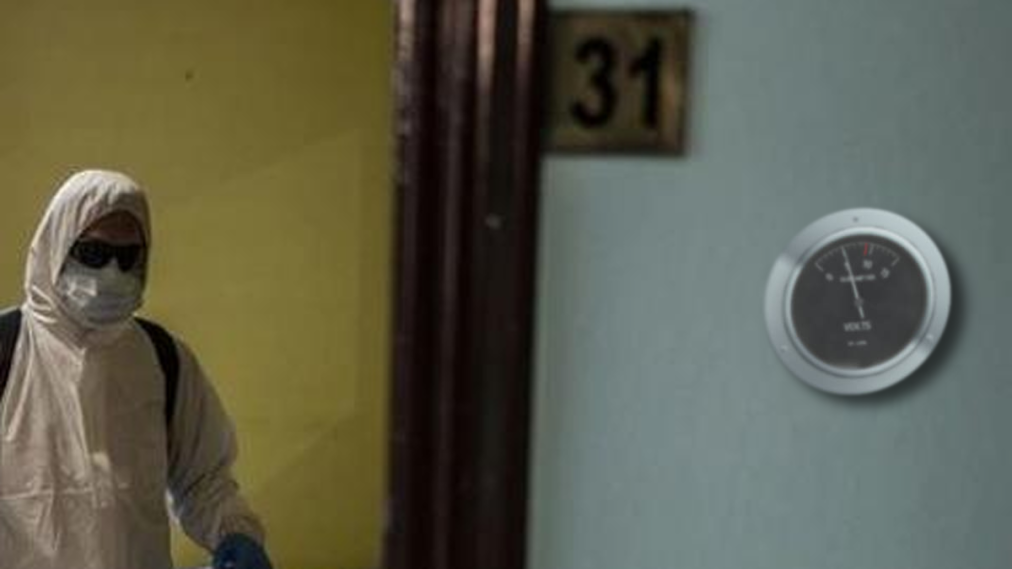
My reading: 5,V
